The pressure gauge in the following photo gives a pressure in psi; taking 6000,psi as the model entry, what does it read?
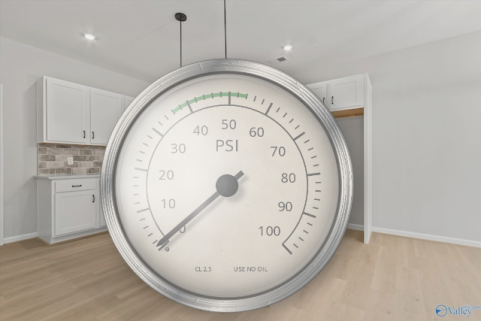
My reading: 1,psi
